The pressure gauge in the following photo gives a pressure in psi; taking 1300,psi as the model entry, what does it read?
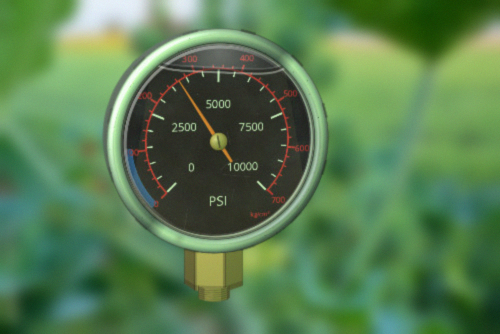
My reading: 3750,psi
